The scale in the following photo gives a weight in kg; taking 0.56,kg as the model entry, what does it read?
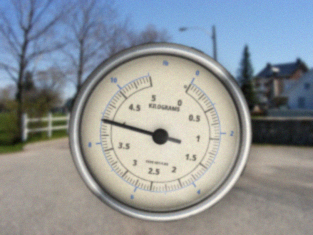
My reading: 4,kg
